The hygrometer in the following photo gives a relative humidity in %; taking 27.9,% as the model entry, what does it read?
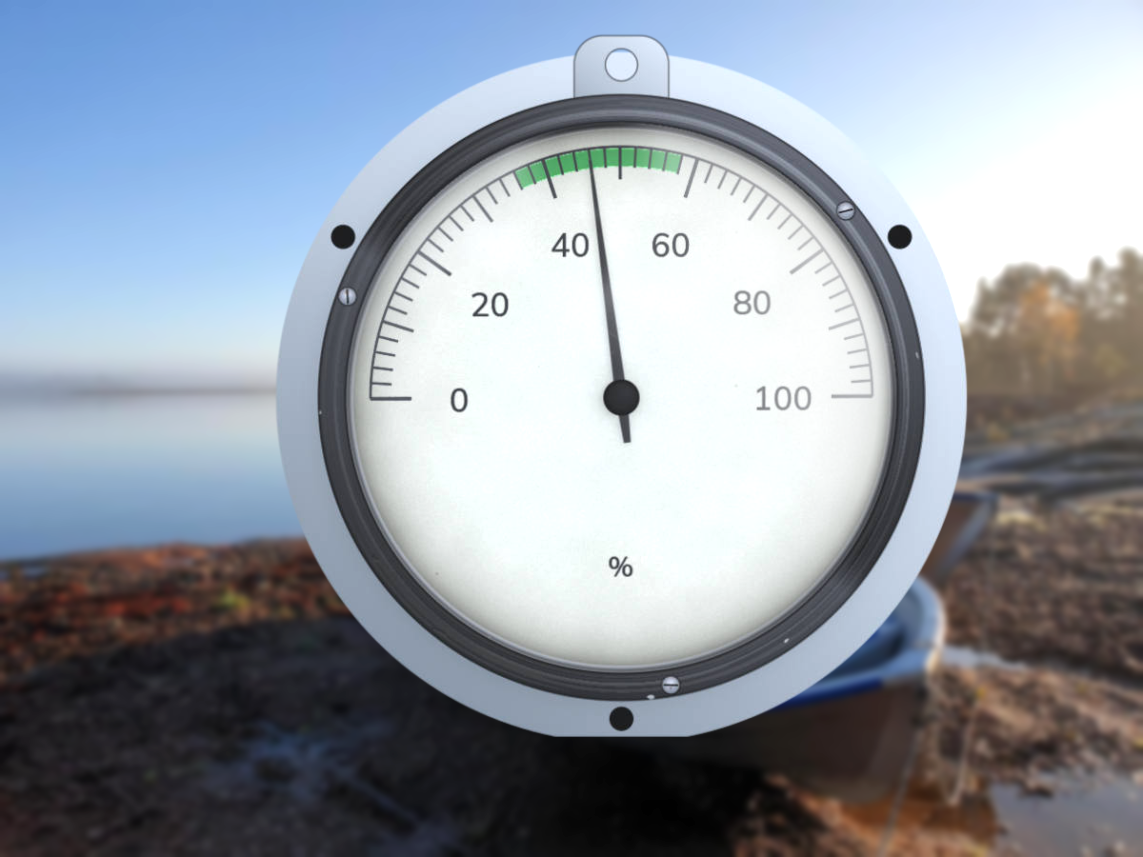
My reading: 46,%
